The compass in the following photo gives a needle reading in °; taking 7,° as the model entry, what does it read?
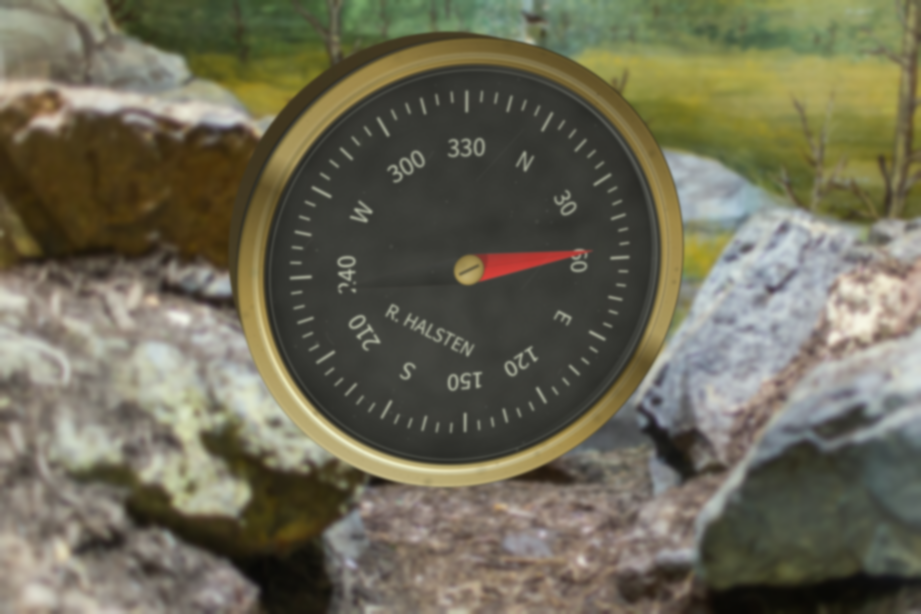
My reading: 55,°
